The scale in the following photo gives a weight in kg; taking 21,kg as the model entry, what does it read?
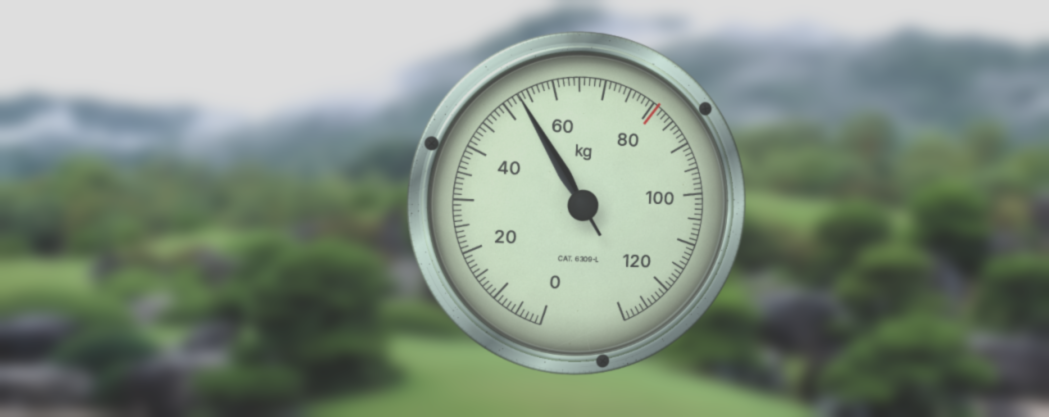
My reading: 53,kg
